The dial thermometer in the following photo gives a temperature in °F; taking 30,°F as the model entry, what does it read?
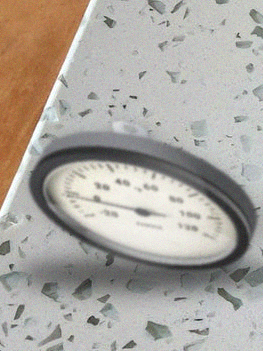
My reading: 0,°F
